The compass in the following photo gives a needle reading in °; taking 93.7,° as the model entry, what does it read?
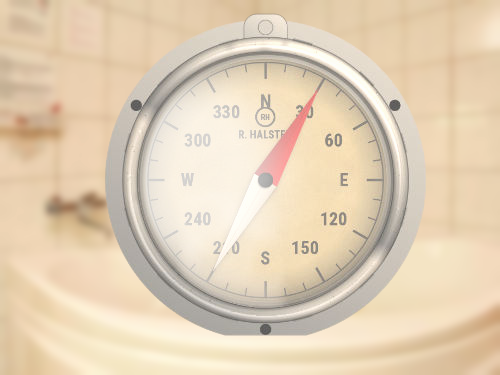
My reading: 30,°
